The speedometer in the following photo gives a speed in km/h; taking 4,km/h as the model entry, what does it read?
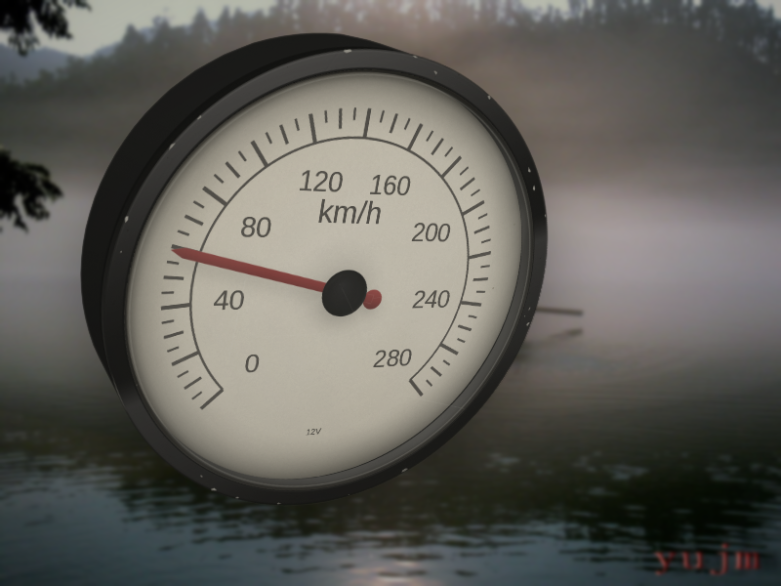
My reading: 60,km/h
